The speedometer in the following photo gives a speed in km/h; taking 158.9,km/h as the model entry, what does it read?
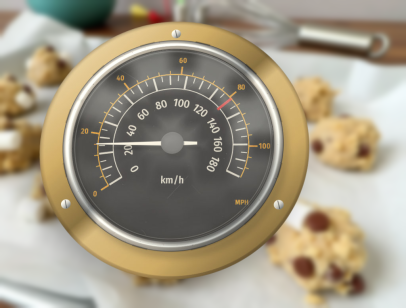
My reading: 25,km/h
